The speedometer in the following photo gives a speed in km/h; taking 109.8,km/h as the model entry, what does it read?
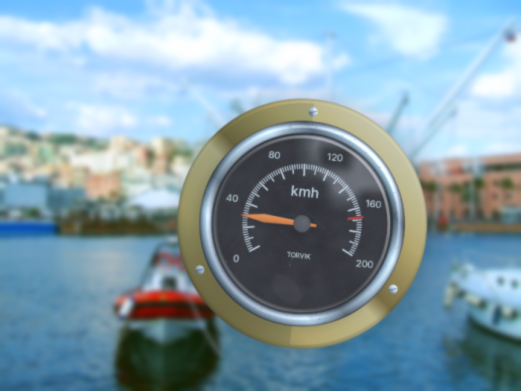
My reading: 30,km/h
